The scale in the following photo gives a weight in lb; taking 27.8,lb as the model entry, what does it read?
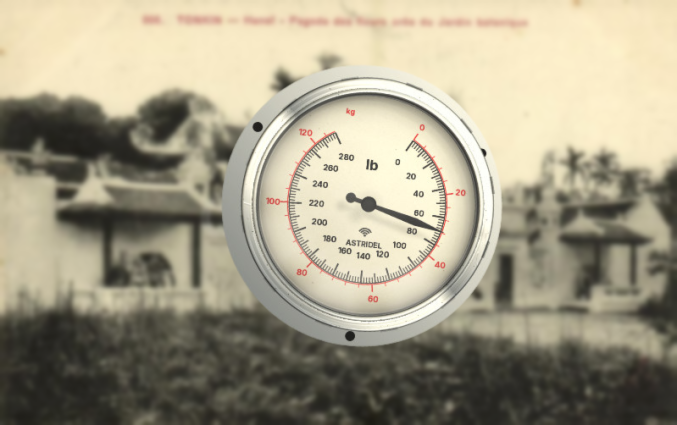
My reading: 70,lb
